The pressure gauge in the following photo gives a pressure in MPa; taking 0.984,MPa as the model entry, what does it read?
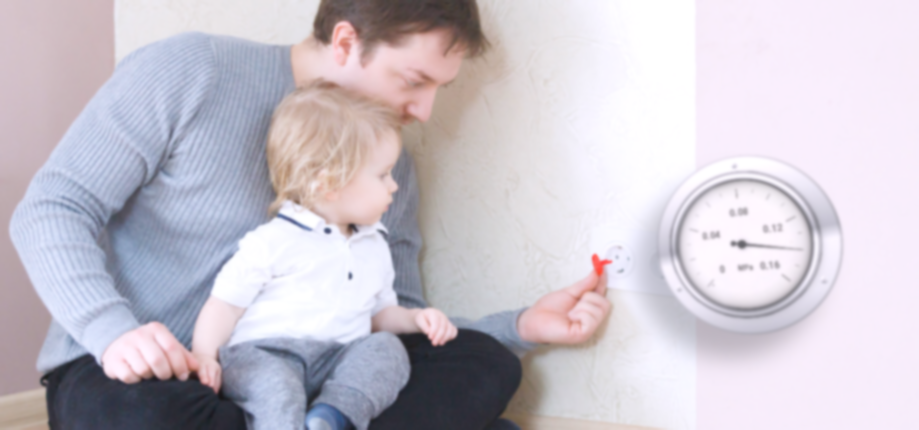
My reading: 0.14,MPa
